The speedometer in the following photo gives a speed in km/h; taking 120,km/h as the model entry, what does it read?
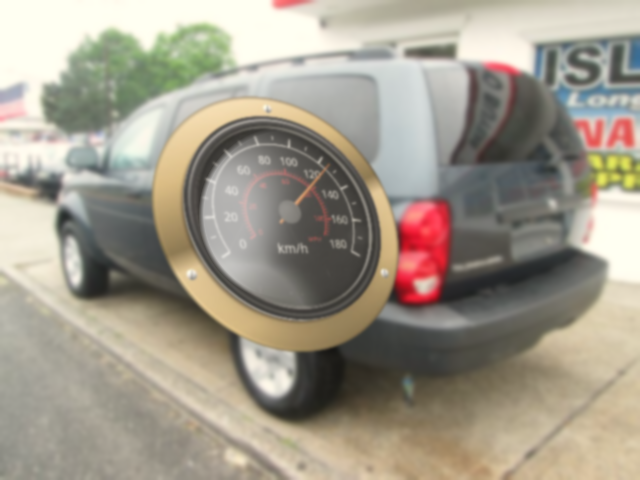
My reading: 125,km/h
